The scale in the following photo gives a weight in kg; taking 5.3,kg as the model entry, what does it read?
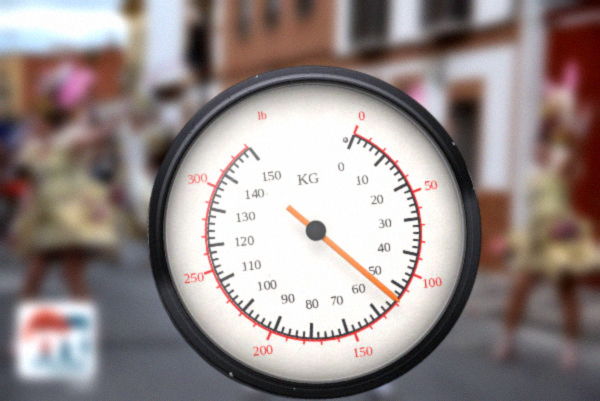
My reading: 54,kg
